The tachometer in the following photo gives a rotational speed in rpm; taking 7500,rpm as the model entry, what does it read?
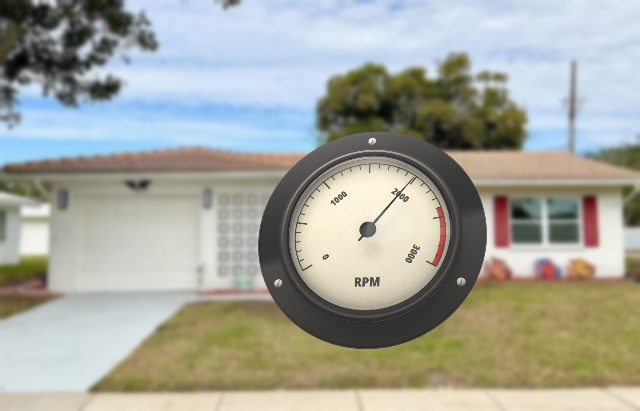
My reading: 2000,rpm
